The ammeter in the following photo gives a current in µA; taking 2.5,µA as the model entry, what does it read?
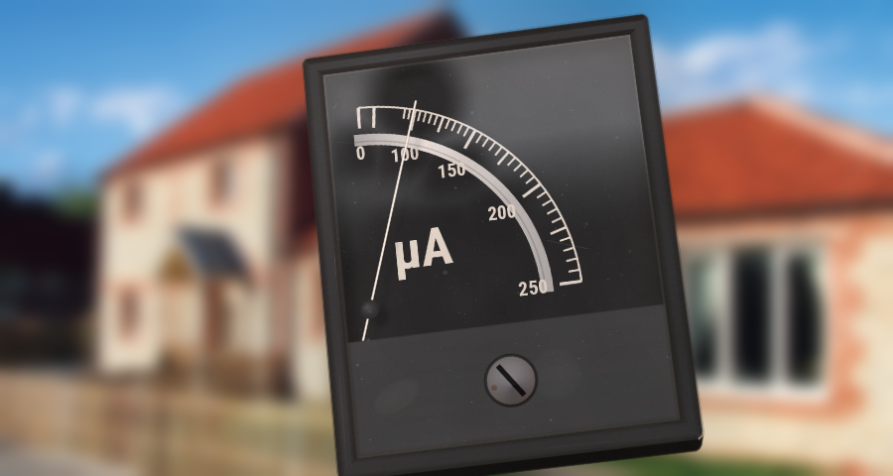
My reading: 100,µA
